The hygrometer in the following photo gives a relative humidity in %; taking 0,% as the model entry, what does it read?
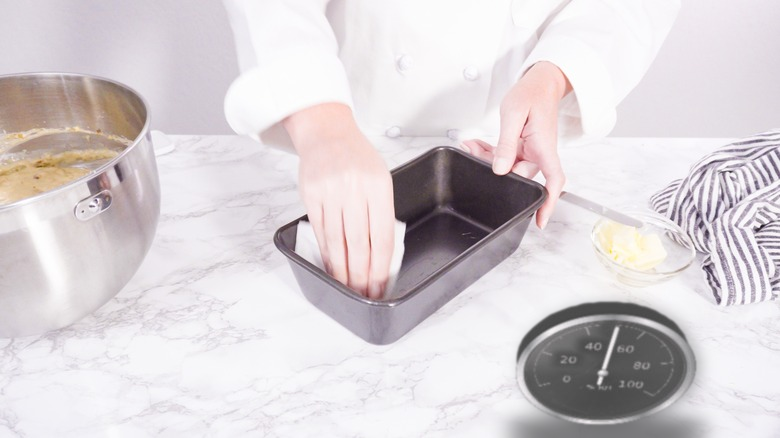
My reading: 50,%
